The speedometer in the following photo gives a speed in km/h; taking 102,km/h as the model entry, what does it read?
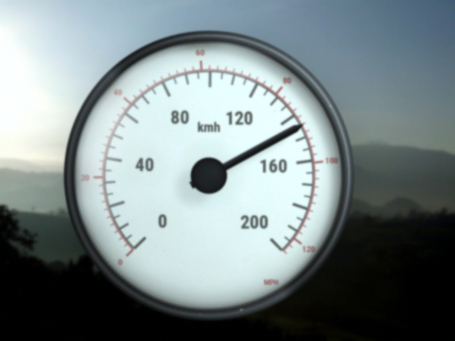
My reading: 145,km/h
